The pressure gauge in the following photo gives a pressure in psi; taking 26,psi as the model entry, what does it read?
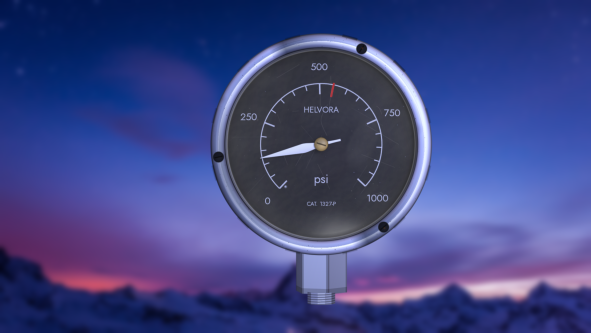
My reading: 125,psi
